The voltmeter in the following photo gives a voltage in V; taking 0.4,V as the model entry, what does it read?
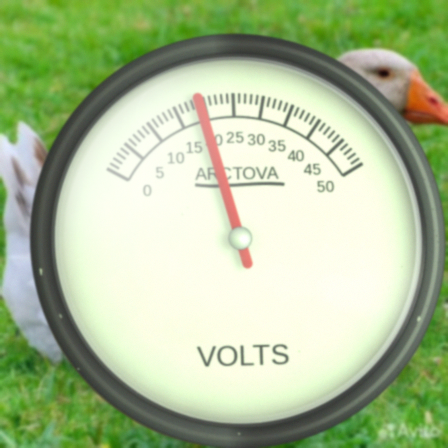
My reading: 19,V
